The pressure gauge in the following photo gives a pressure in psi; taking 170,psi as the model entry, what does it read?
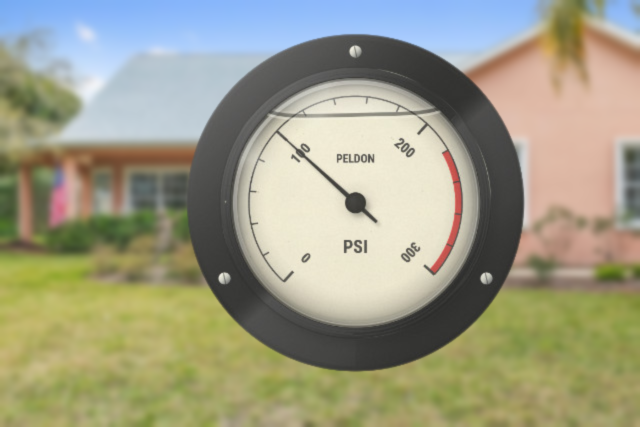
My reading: 100,psi
